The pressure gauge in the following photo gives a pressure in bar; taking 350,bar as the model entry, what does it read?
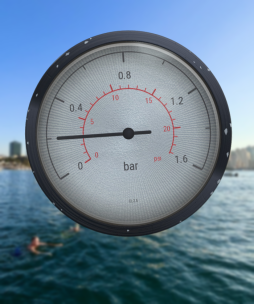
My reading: 0.2,bar
